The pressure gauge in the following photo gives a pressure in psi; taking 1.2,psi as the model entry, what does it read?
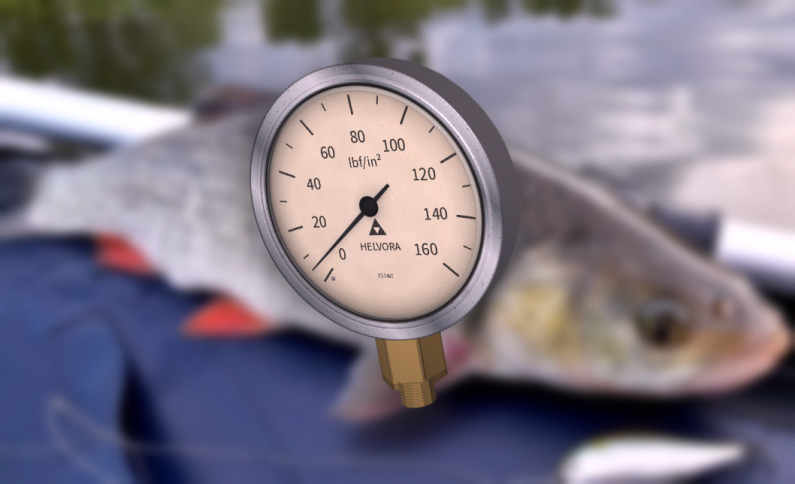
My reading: 5,psi
